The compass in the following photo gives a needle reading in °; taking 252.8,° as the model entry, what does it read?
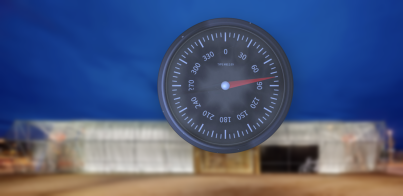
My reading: 80,°
